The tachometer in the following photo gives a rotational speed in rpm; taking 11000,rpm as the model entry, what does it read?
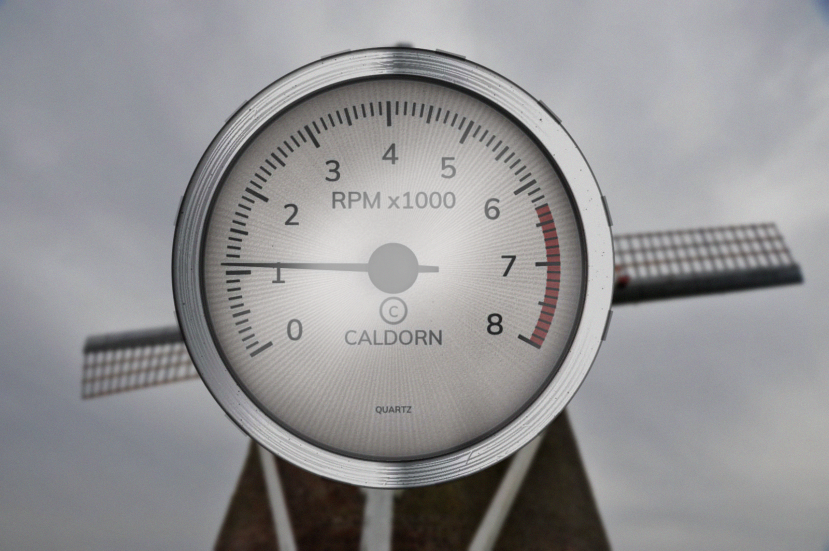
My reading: 1100,rpm
